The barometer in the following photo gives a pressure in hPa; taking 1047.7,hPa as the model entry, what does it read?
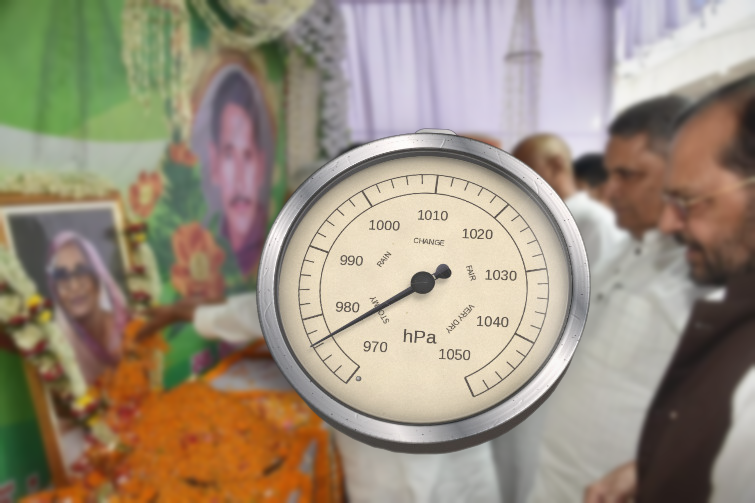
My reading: 976,hPa
